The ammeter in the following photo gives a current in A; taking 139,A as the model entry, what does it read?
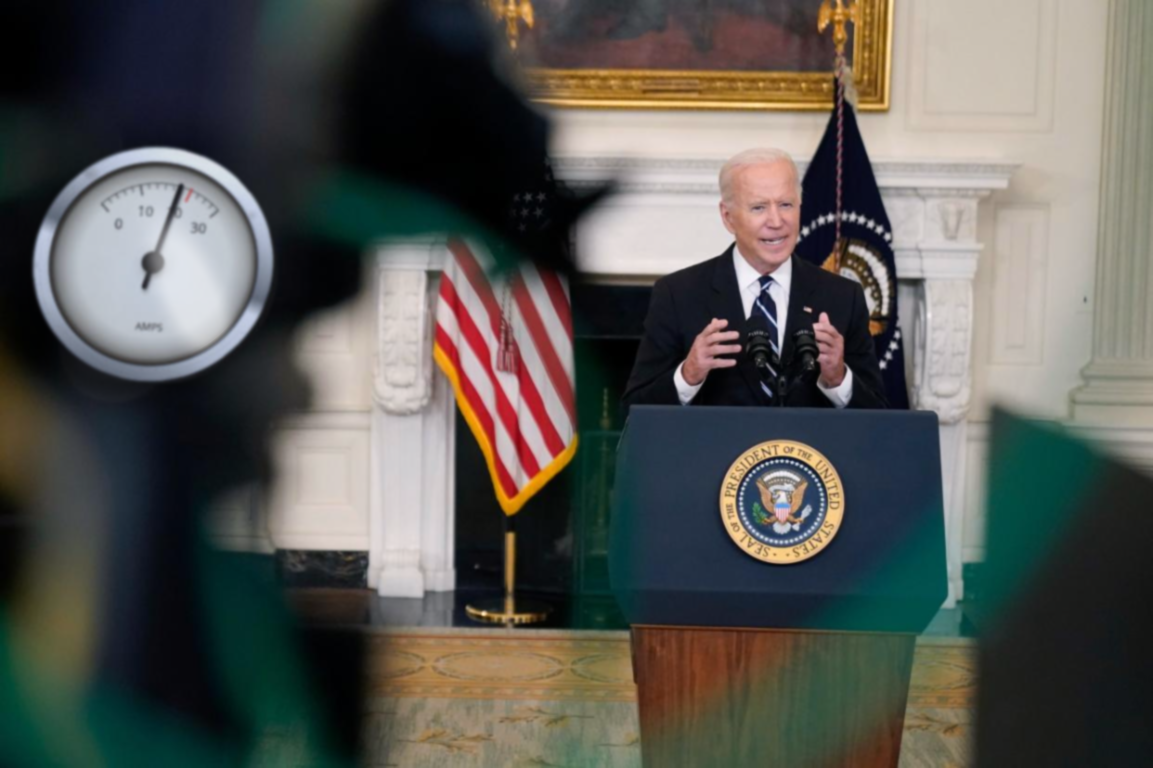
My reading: 20,A
